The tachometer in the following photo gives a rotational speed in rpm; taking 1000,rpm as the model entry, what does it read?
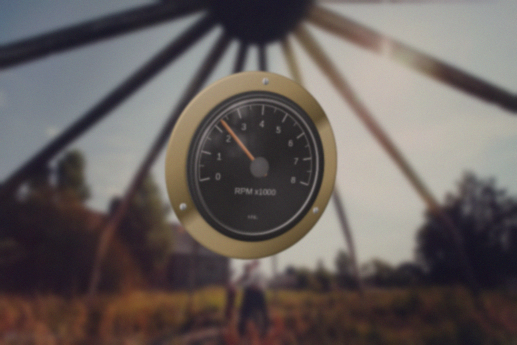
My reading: 2250,rpm
